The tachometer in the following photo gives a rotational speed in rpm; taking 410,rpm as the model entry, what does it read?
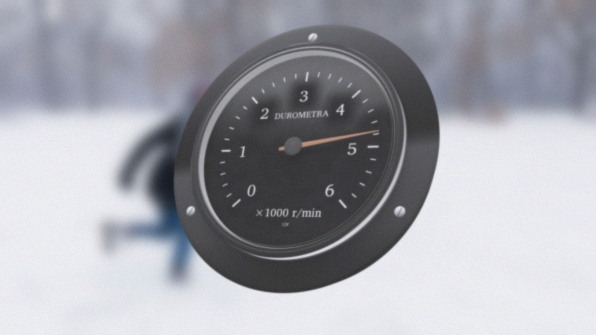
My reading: 4800,rpm
